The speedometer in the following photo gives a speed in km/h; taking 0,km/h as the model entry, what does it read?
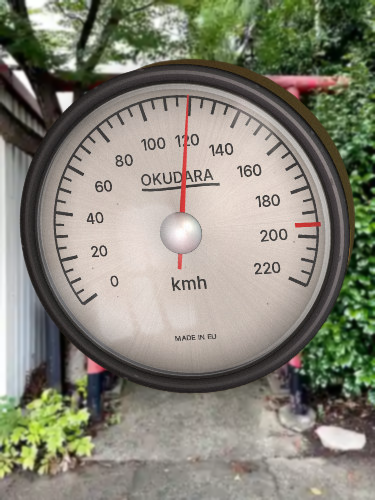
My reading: 120,km/h
